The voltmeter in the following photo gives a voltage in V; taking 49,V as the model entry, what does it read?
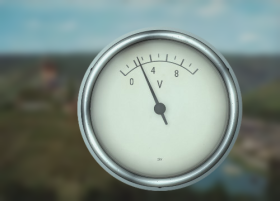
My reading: 2.5,V
